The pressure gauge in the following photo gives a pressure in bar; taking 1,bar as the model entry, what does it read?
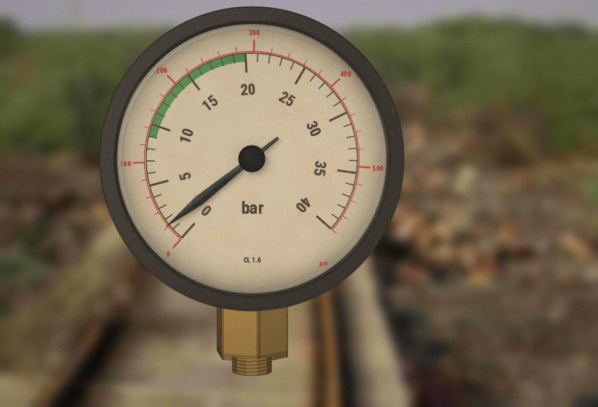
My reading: 1.5,bar
